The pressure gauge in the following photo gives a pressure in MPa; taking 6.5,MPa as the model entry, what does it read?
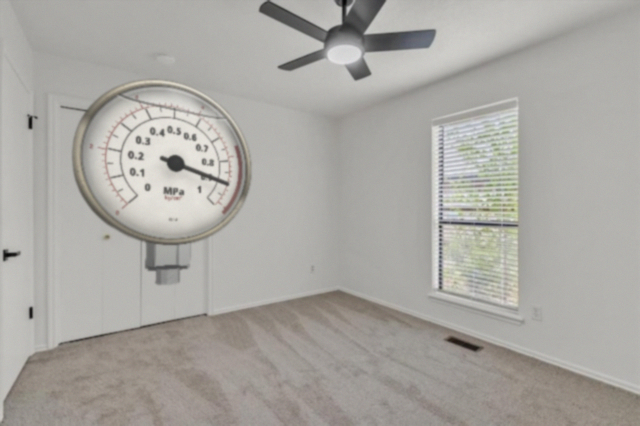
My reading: 0.9,MPa
